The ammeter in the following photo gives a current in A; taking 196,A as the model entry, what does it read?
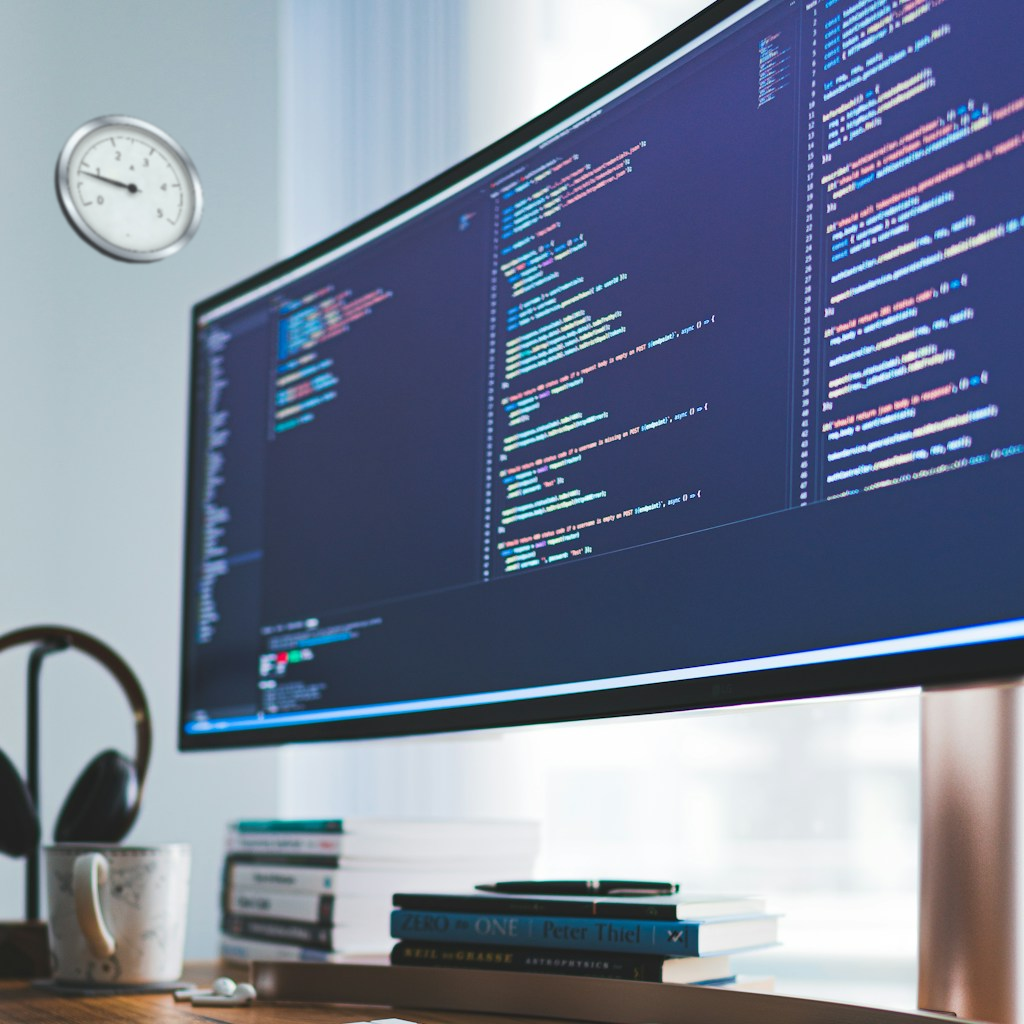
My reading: 0.75,A
